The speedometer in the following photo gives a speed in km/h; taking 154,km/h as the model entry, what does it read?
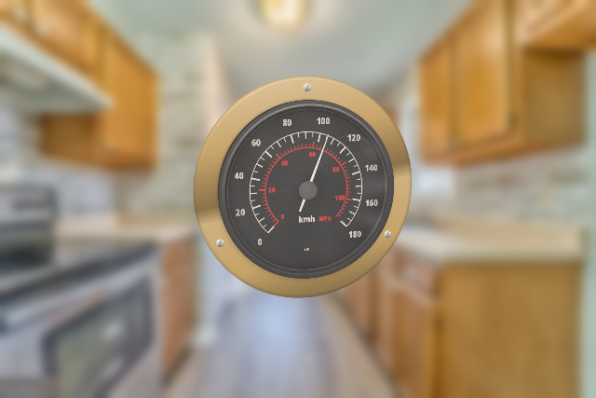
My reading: 105,km/h
